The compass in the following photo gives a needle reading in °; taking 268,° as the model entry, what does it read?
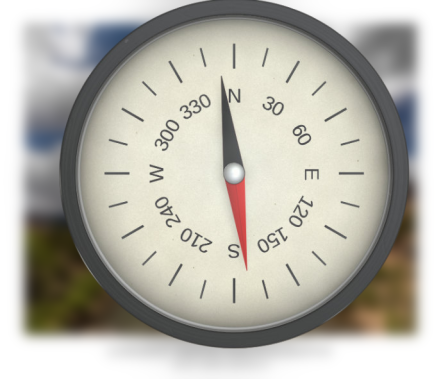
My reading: 172.5,°
